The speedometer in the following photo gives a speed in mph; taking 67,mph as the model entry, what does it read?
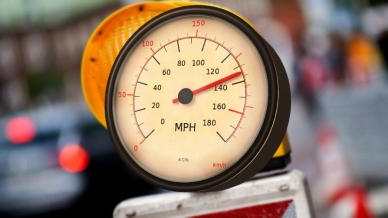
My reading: 135,mph
